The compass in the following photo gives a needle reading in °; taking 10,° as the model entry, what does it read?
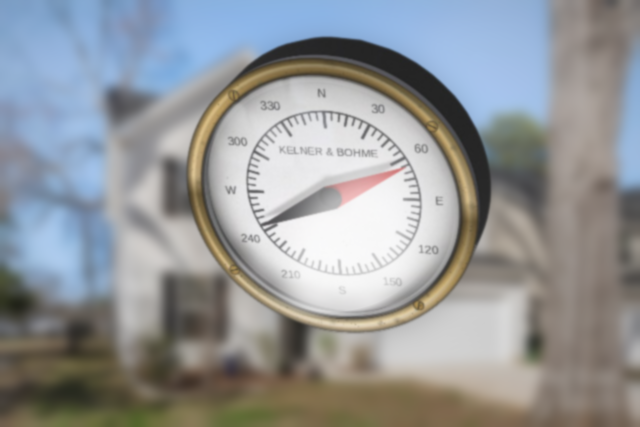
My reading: 65,°
